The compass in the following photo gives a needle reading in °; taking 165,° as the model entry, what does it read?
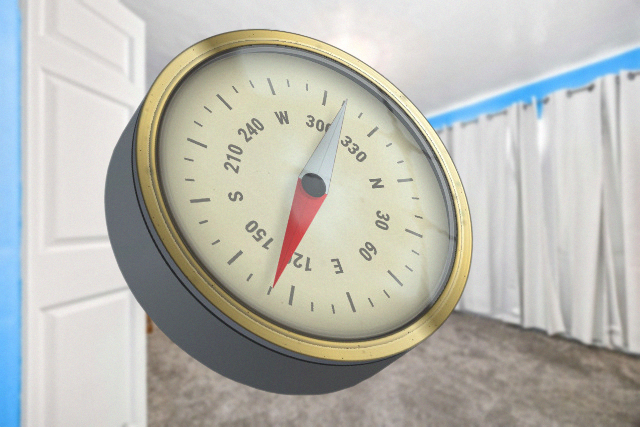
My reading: 130,°
